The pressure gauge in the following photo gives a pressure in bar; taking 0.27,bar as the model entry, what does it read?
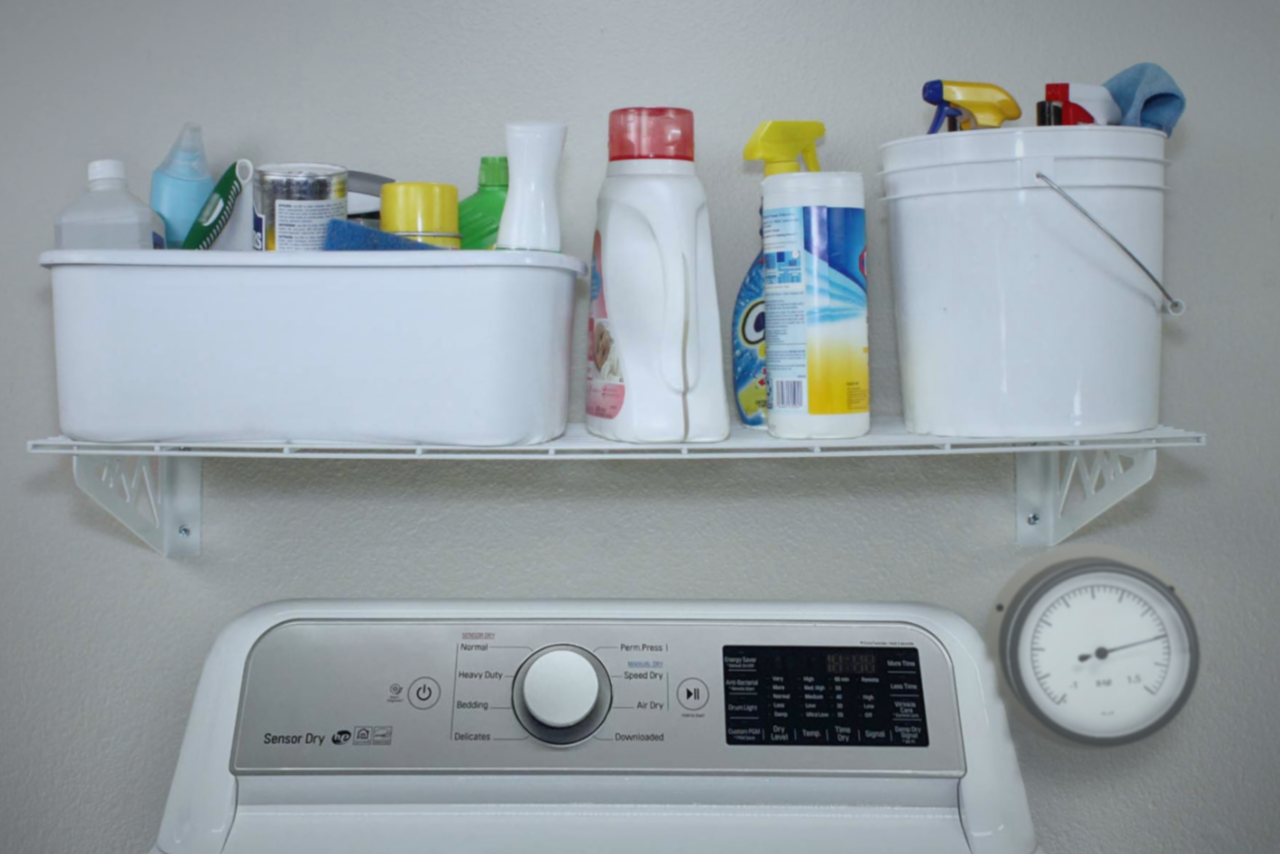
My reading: 1,bar
